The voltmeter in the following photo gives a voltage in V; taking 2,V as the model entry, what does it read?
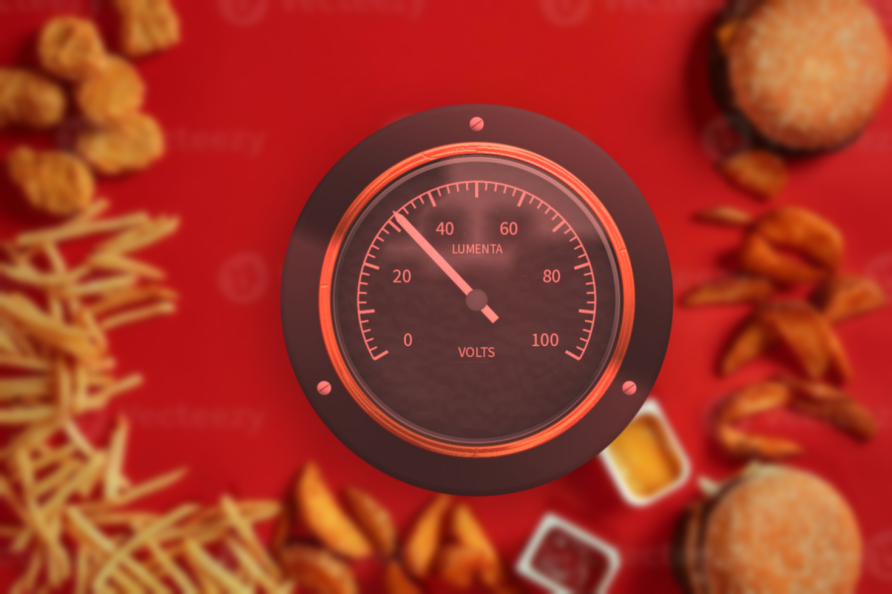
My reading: 32,V
